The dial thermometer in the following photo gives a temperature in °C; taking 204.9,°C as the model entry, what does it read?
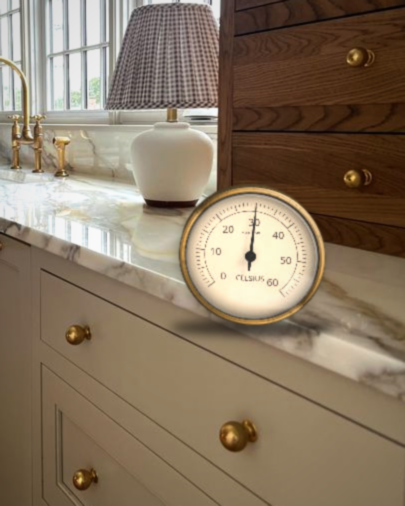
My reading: 30,°C
